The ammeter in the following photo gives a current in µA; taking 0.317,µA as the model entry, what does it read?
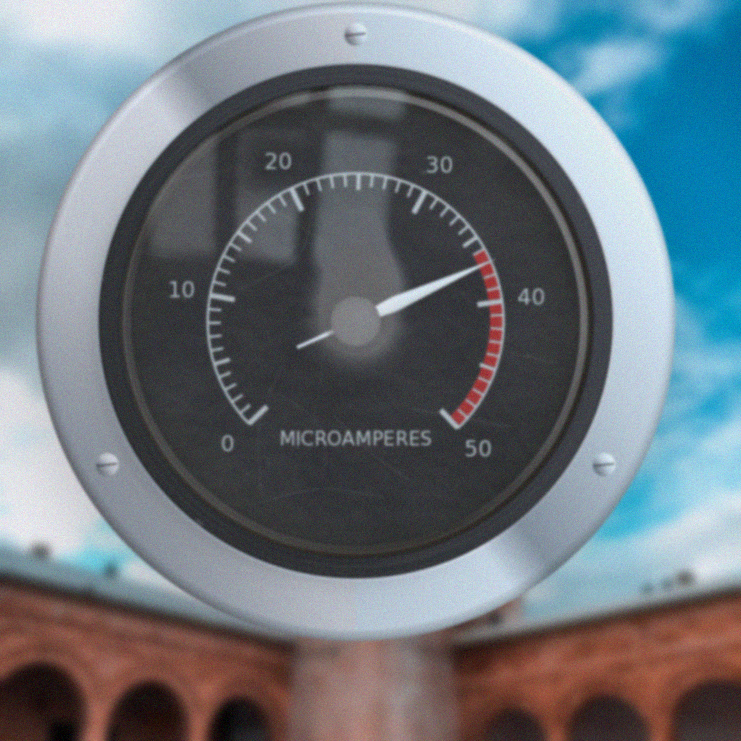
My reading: 37,µA
